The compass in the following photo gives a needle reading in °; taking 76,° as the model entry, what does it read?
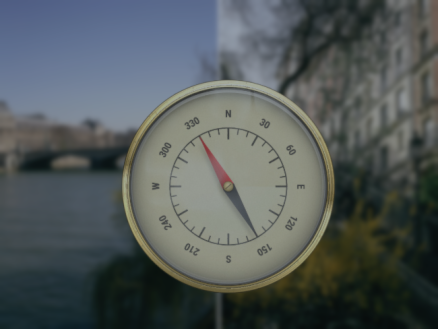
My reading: 330,°
